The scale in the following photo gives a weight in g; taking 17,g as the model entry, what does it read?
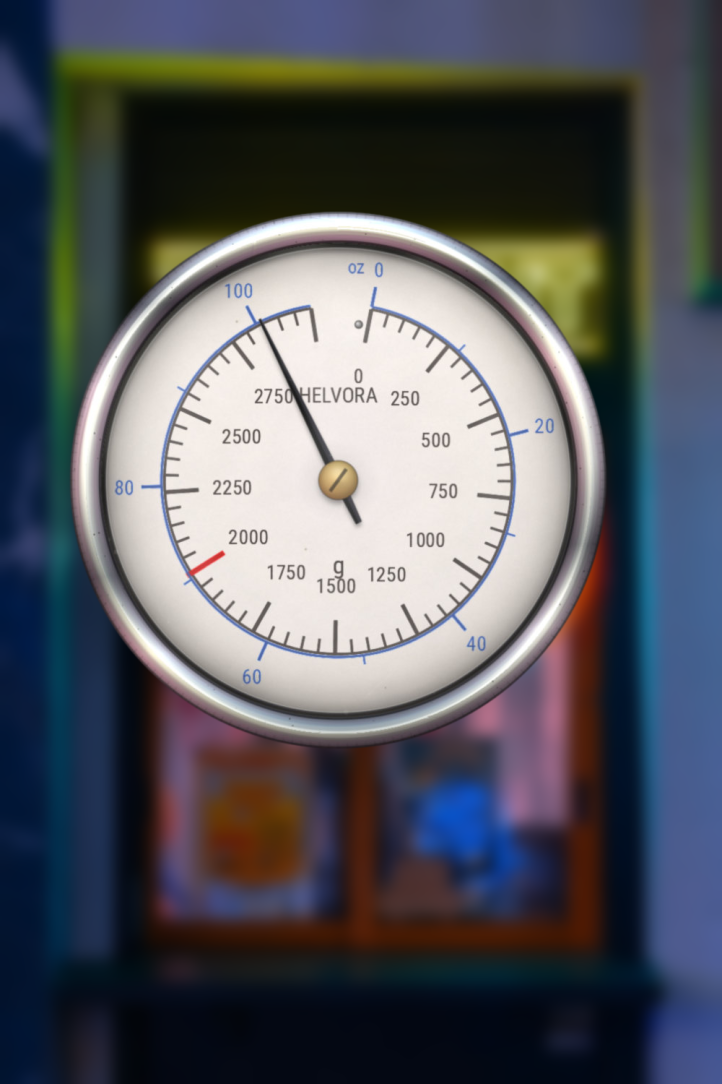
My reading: 2850,g
